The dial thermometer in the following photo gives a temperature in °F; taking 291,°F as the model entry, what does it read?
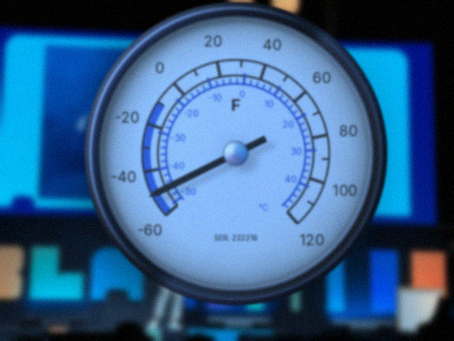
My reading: -50,°F
